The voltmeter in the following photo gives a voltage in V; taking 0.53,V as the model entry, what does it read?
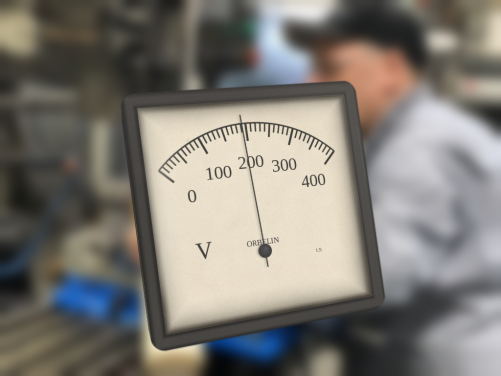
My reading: 190,V
